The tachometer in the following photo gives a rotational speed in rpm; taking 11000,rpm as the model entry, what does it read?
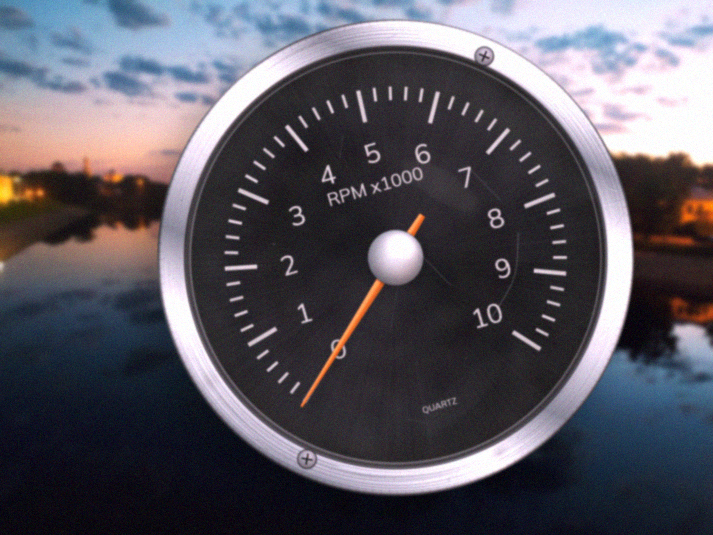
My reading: 0,rpm
